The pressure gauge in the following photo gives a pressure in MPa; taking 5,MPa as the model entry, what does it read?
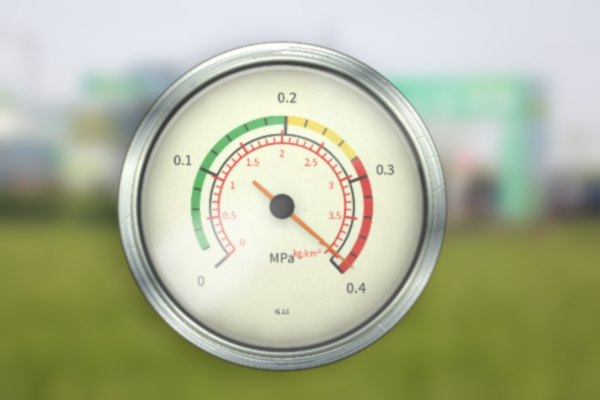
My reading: 0.39,MPa
